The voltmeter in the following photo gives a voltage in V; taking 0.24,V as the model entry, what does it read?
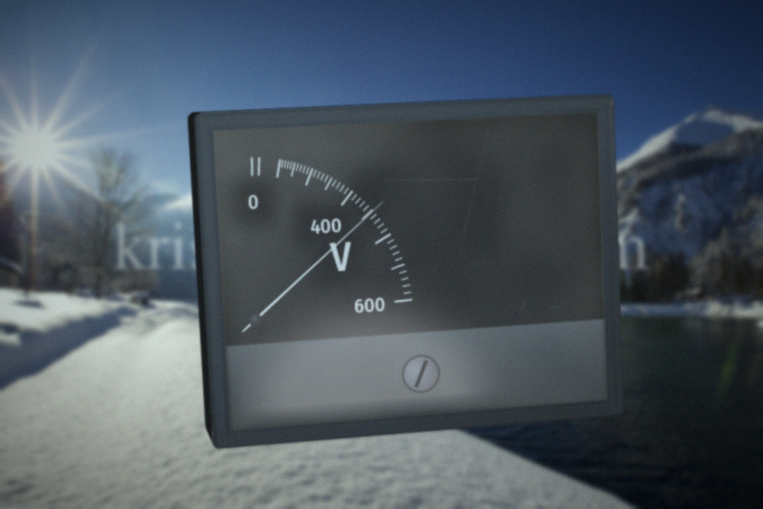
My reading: 450,V
